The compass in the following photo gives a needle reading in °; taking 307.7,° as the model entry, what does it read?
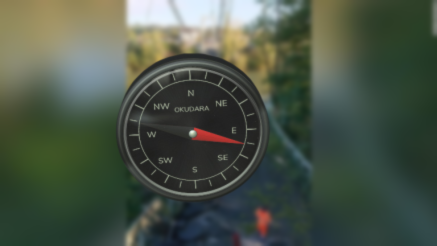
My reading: 105,°
